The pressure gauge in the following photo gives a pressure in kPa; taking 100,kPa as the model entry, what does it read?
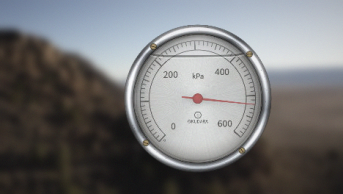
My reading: 520,kPa
